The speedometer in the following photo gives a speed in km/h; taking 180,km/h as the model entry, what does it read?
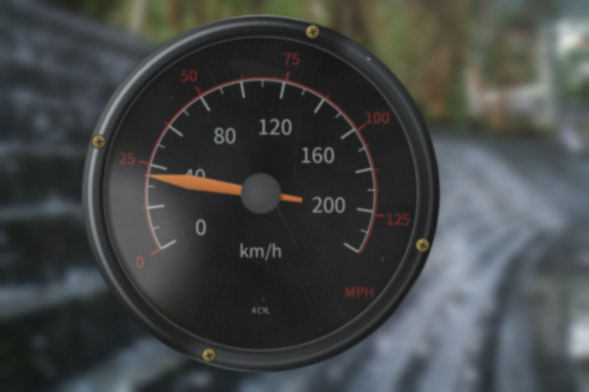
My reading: 35,km/h
